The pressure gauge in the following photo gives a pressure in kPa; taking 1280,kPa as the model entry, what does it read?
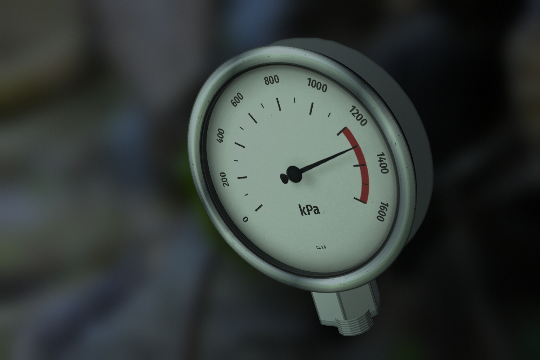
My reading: 1300,kPa
